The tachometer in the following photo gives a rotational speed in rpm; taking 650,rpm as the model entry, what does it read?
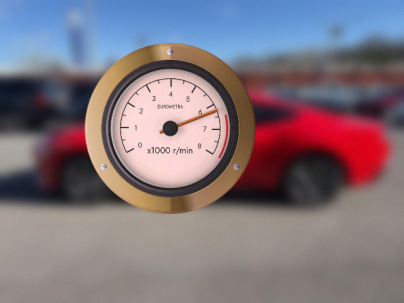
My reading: 6250,rpm
